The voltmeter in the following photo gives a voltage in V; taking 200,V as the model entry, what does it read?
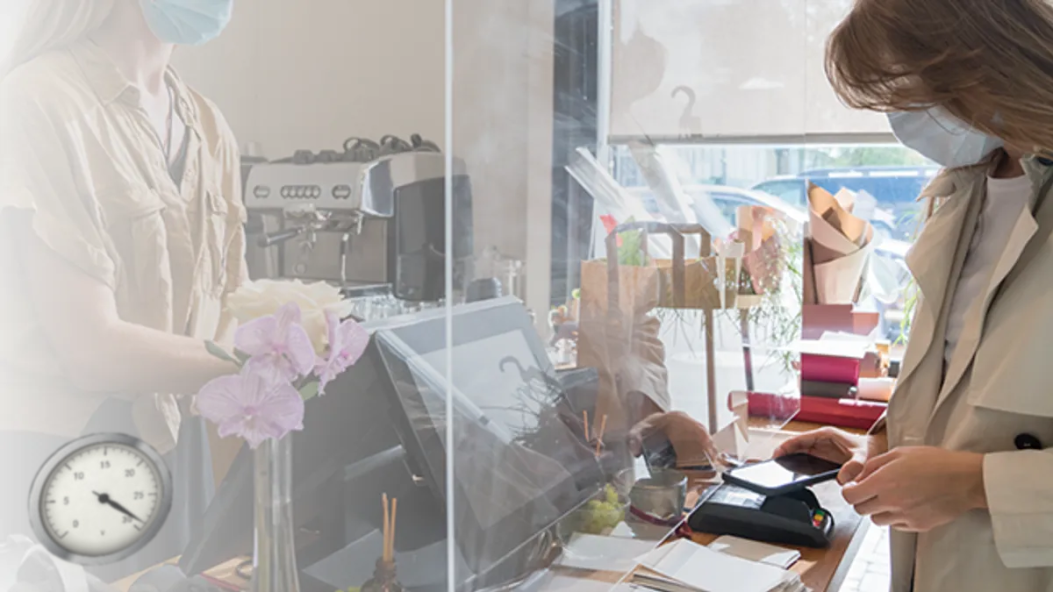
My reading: 29,V
